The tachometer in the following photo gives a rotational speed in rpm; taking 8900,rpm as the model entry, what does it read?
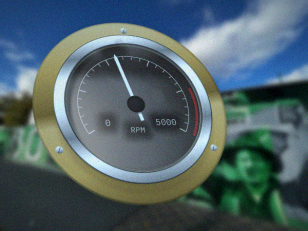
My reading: 2200,rpm
